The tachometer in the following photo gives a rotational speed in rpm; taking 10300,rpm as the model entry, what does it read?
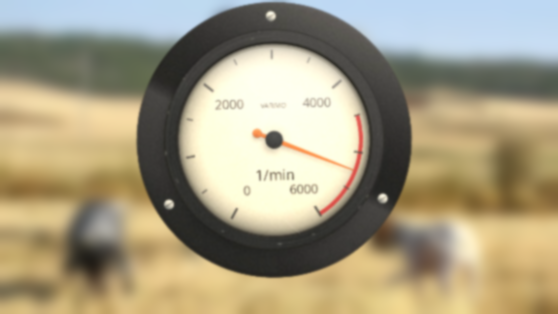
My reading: 5250,rpm
